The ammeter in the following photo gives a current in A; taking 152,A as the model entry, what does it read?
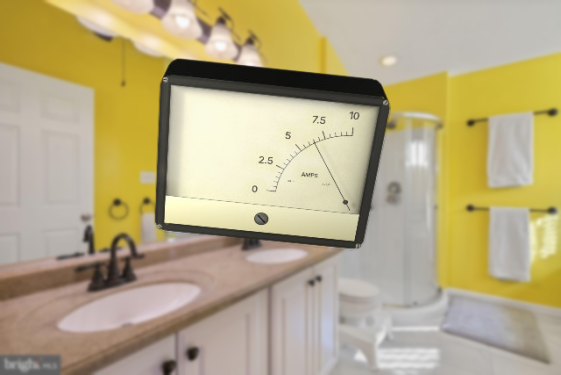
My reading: 6.5,A
